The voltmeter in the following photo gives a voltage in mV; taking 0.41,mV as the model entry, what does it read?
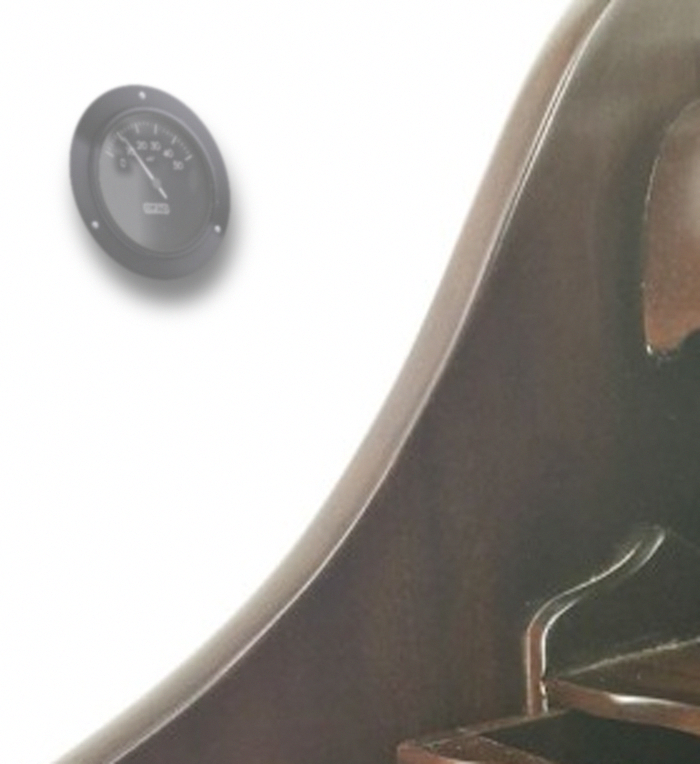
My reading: 10,mV
